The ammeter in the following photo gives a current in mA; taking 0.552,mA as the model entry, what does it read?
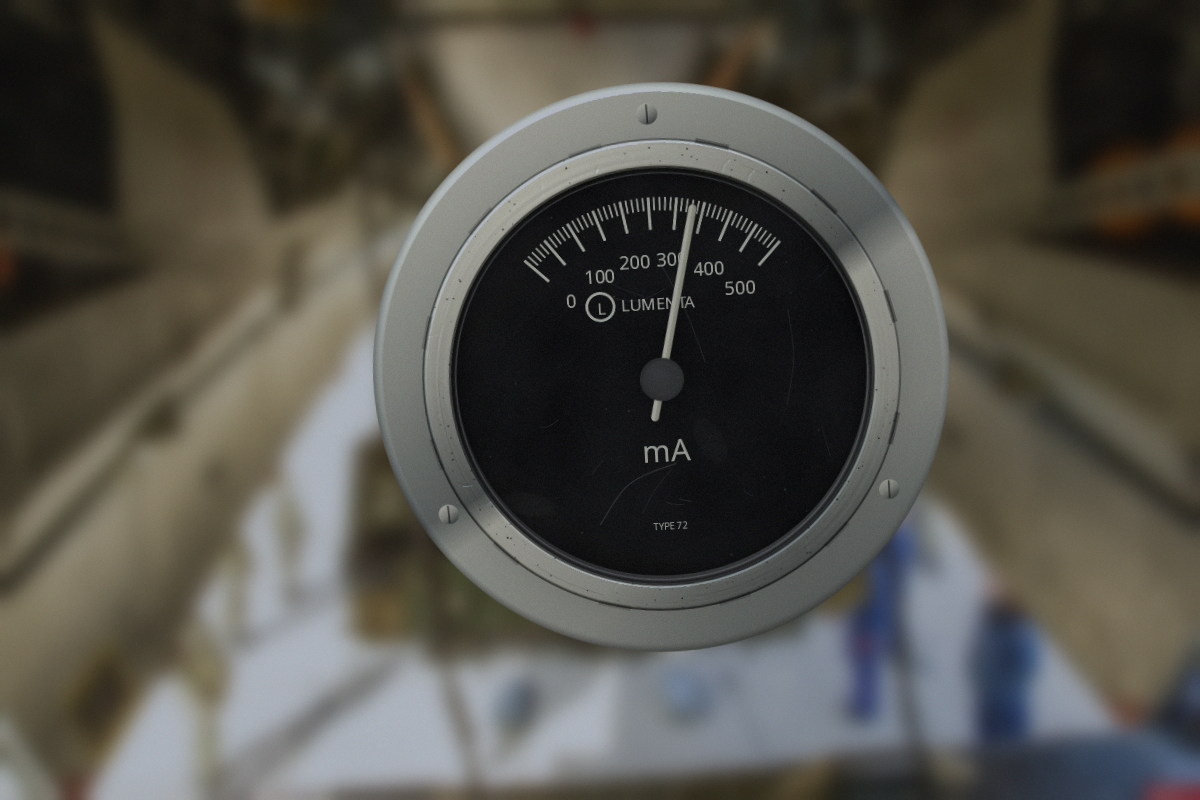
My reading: 330,mA
